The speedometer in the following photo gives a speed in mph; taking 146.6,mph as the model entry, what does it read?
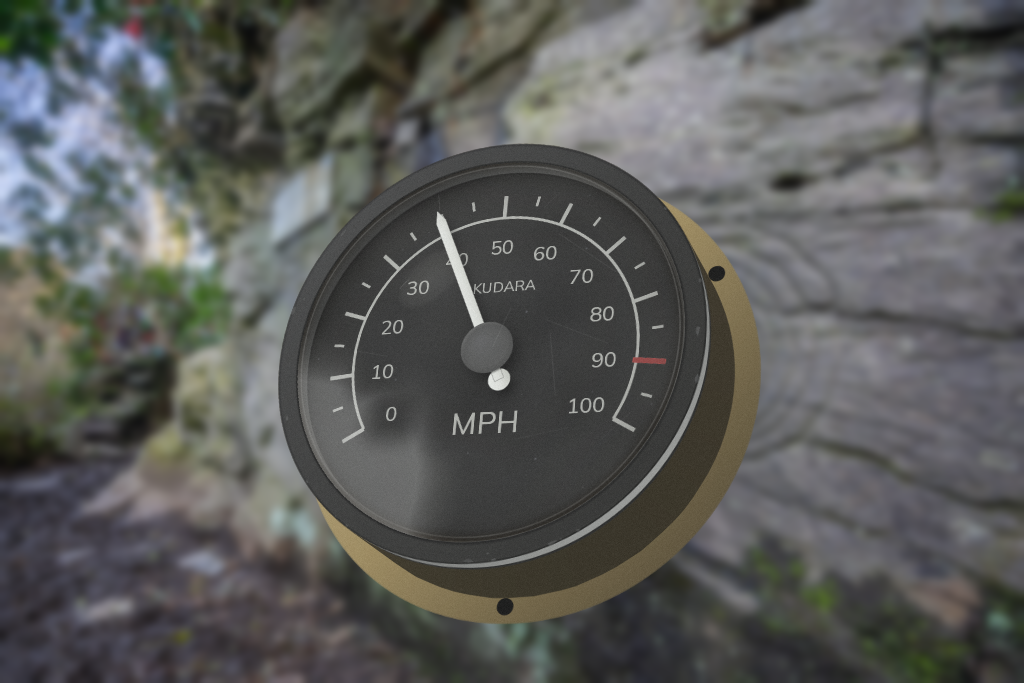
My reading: 40,mph
